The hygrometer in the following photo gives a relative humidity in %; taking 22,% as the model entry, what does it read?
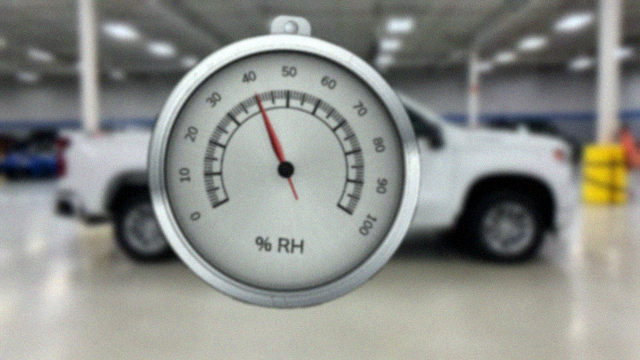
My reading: 40,%
